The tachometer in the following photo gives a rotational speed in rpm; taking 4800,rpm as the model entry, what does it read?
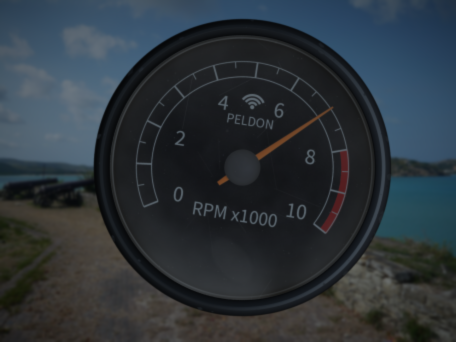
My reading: 7000,rpm
